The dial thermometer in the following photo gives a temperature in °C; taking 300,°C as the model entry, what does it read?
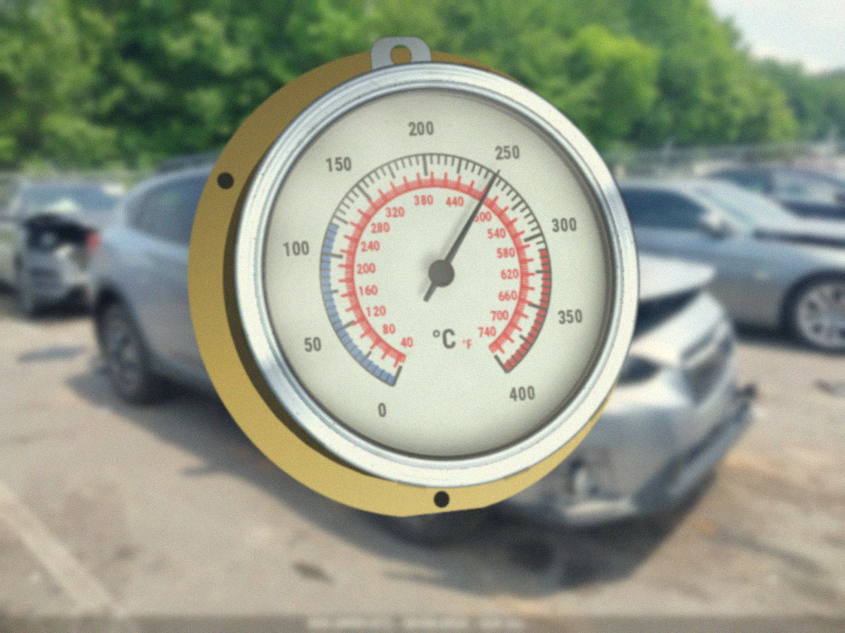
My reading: 250,°C
